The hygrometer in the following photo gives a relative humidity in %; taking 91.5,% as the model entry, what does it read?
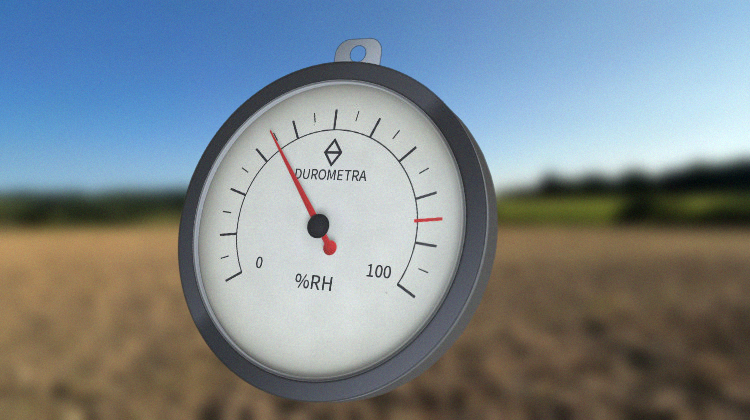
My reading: 35,%
